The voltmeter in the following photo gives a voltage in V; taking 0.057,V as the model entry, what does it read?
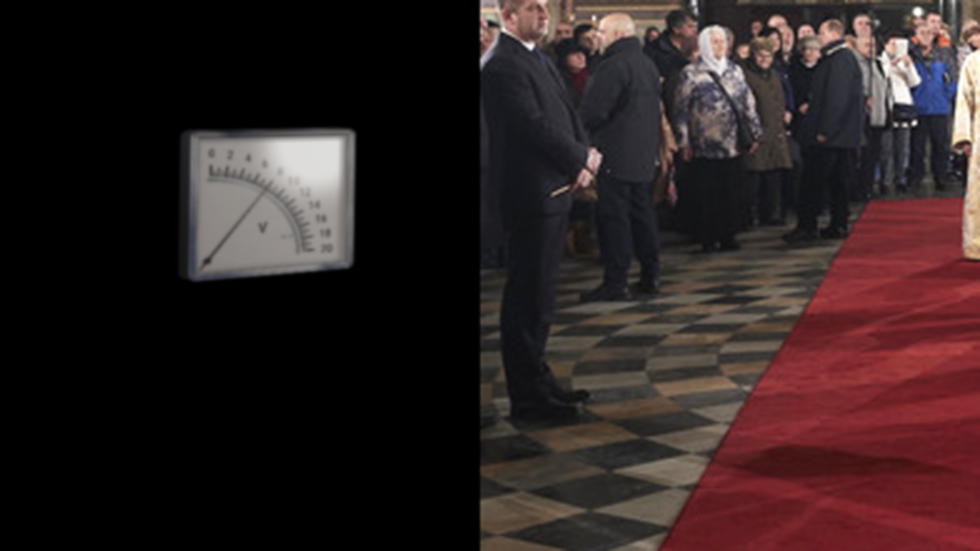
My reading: 8,V
